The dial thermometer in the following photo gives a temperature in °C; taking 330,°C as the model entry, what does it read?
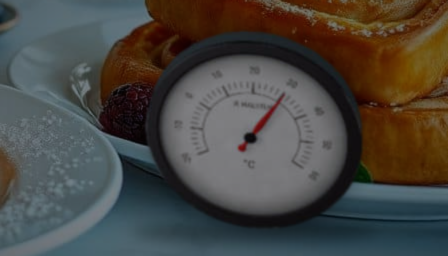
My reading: 30,°C
